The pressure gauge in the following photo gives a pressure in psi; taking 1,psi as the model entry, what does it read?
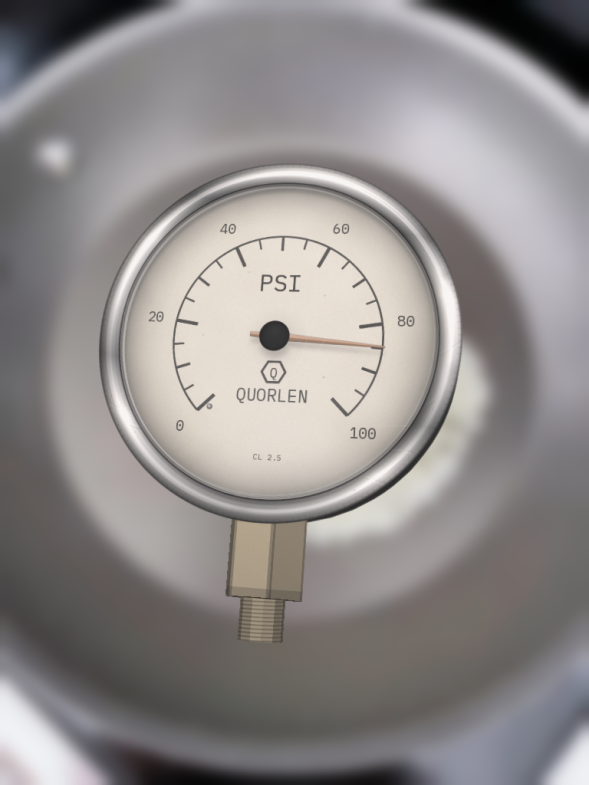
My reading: 85,psi
